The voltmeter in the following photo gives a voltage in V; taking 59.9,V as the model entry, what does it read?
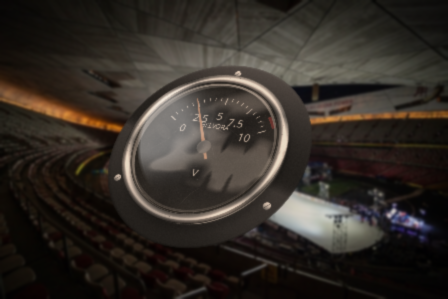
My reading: 2.5,V
